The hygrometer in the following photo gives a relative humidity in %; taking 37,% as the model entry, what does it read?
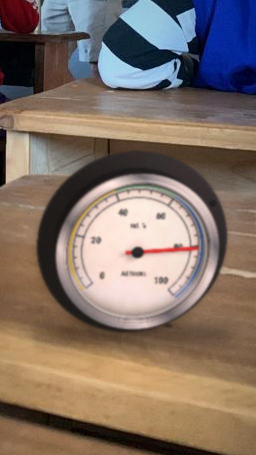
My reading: 80,%
